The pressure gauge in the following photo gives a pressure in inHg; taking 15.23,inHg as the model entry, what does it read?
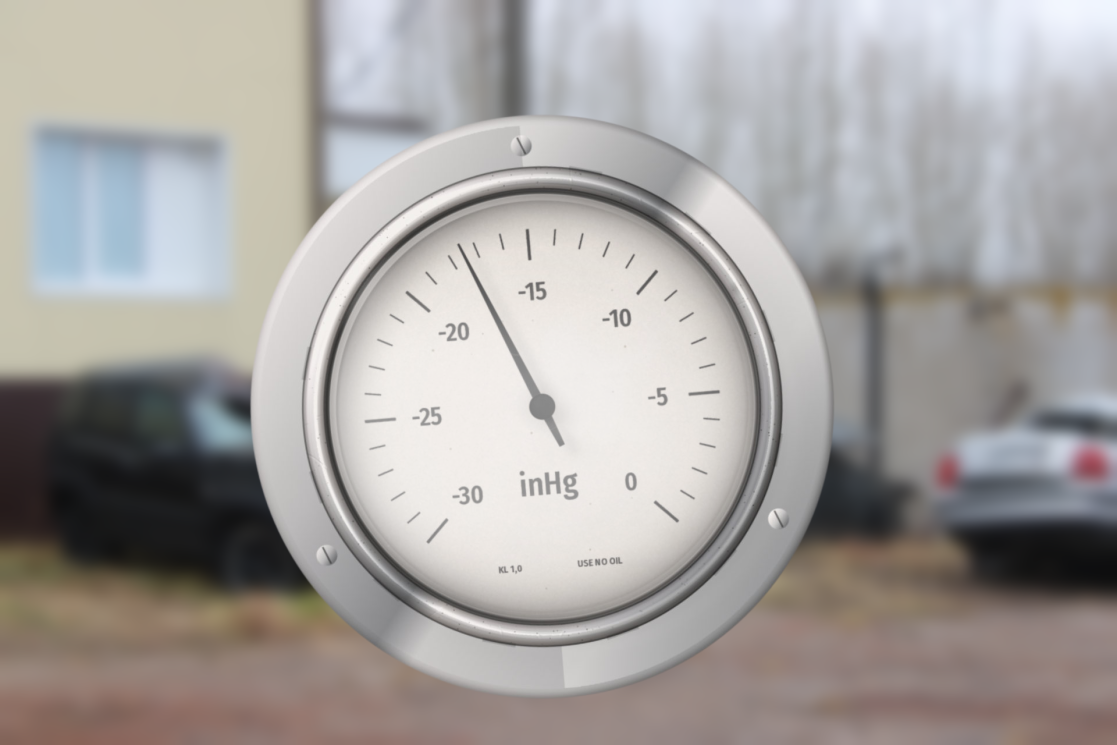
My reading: -17.5,inHg
